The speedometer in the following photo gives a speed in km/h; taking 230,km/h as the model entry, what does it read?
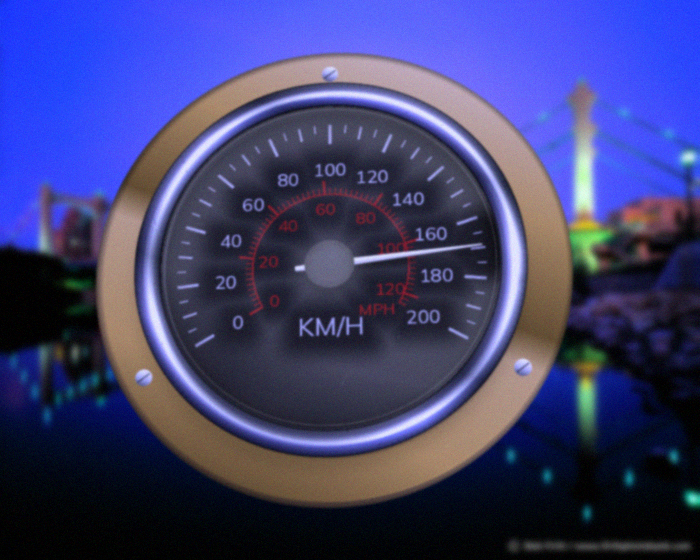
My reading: 170,km/h
